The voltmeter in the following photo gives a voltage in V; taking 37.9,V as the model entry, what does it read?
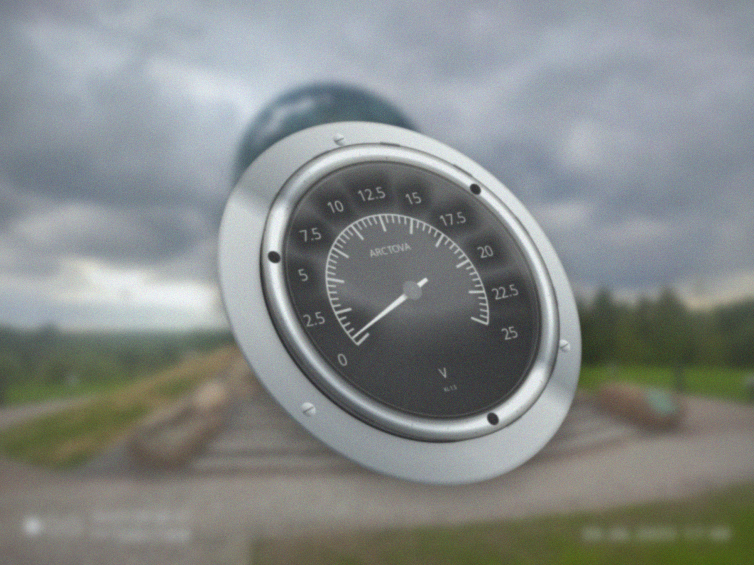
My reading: 0.5,V
